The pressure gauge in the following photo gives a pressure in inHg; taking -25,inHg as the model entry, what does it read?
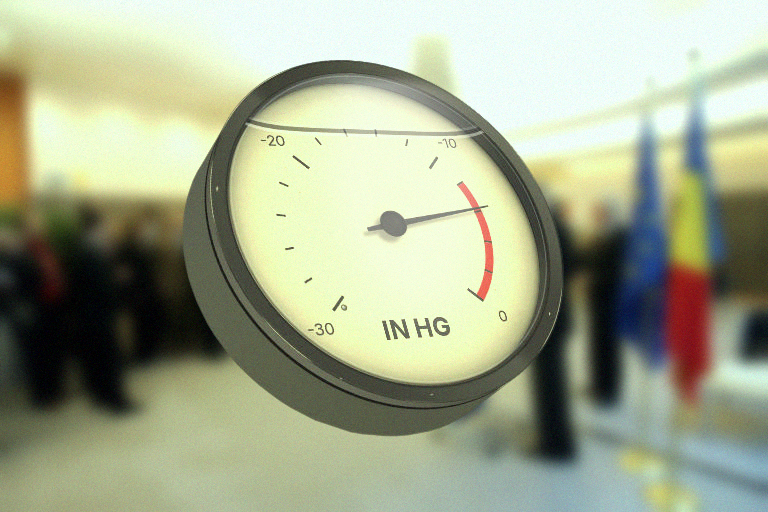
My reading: -6,inHg
